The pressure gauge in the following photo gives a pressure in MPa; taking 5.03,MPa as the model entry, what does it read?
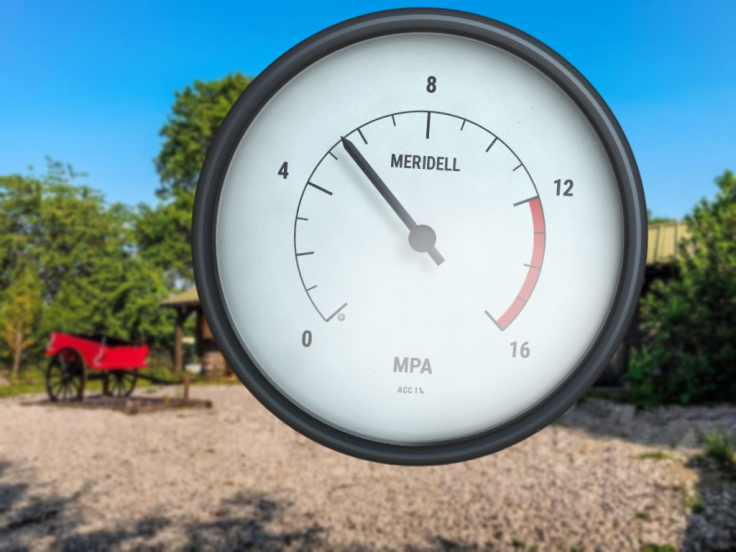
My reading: 5.5,MPa
